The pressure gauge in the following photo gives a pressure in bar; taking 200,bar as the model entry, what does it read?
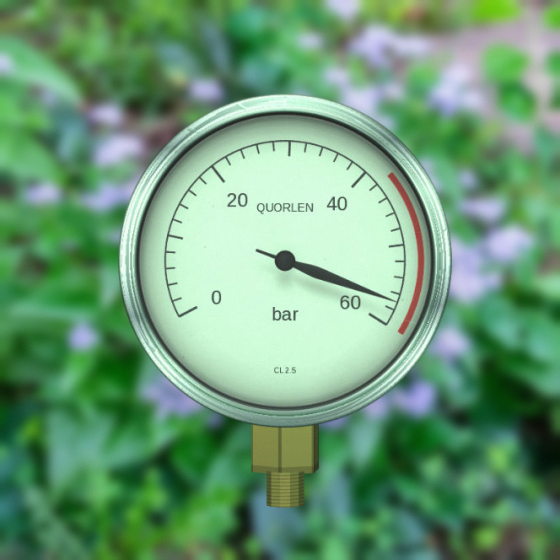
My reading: 57,bar
